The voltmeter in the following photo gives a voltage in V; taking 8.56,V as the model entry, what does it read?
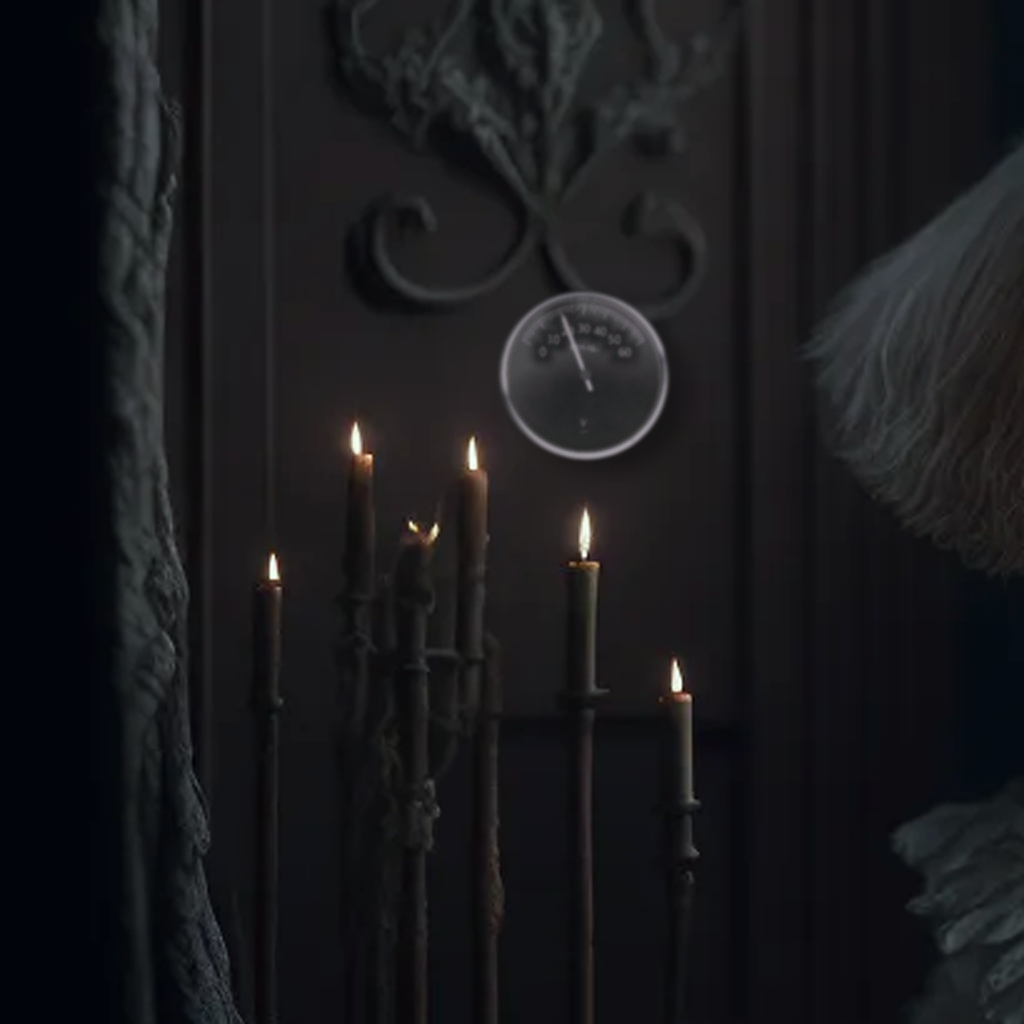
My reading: 20,V
